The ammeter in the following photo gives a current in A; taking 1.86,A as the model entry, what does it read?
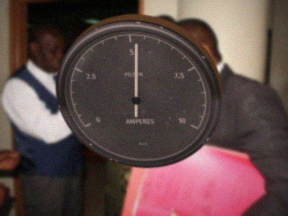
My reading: 5.25,A
